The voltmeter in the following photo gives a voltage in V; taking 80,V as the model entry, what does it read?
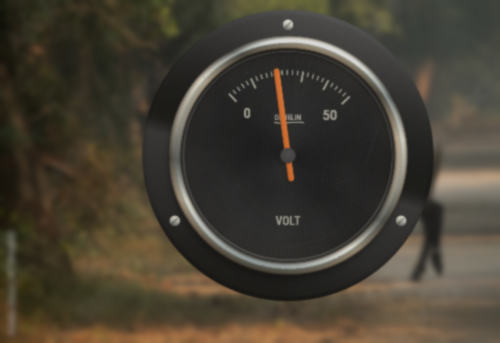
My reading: 20,V
